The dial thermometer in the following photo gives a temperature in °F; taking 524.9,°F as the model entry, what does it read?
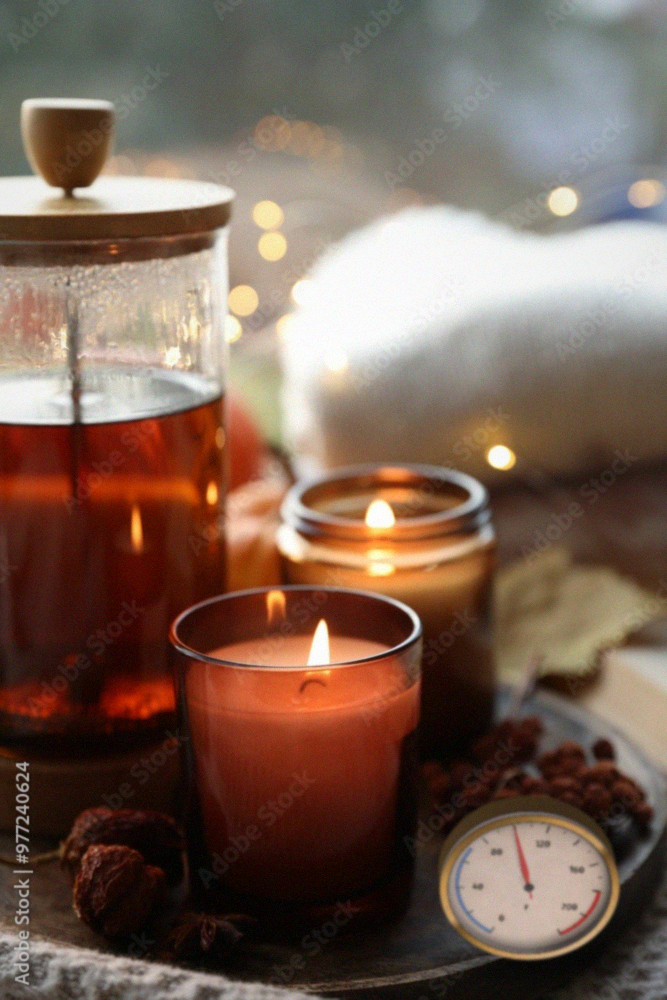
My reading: 100,°F
